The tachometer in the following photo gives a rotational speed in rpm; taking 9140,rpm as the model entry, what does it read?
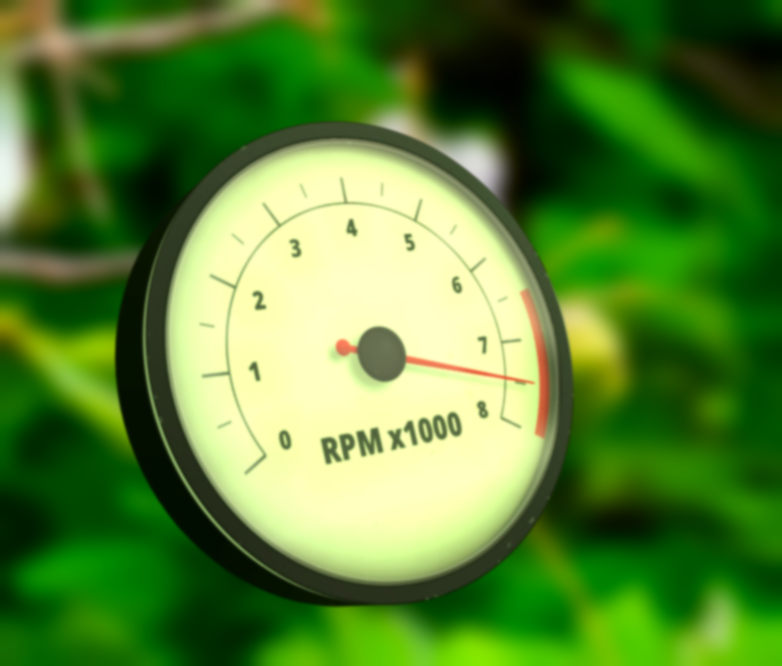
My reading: 7500,rpm
